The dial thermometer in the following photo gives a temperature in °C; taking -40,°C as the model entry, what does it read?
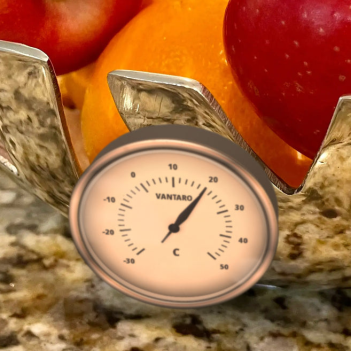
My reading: 20,°C
